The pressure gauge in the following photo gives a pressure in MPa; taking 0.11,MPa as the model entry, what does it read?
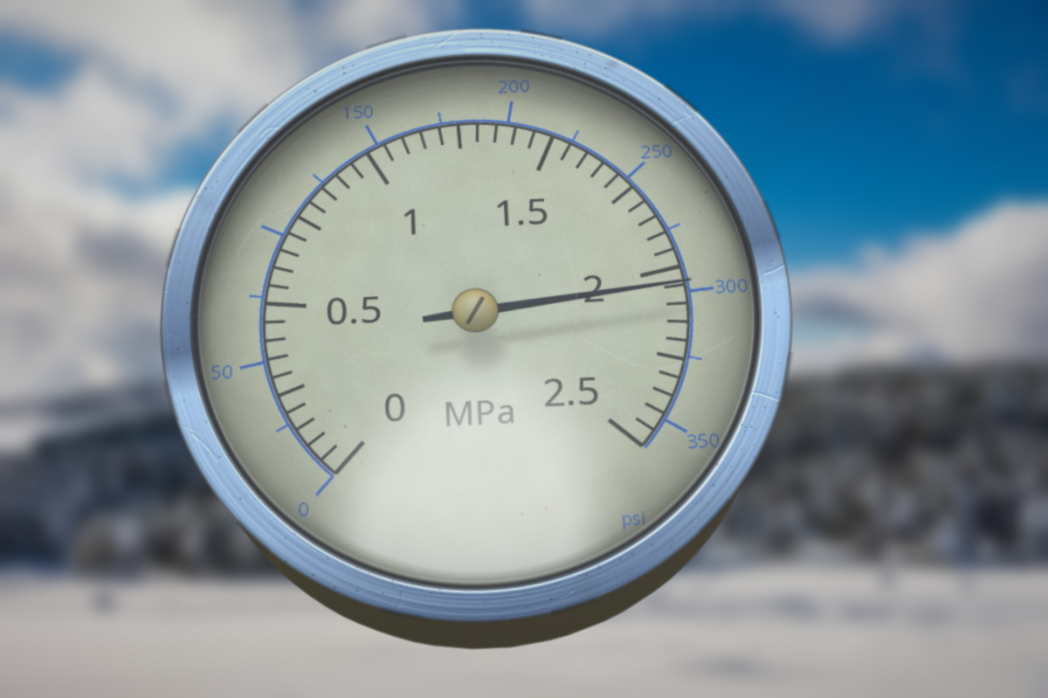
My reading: 2.05,MPa
